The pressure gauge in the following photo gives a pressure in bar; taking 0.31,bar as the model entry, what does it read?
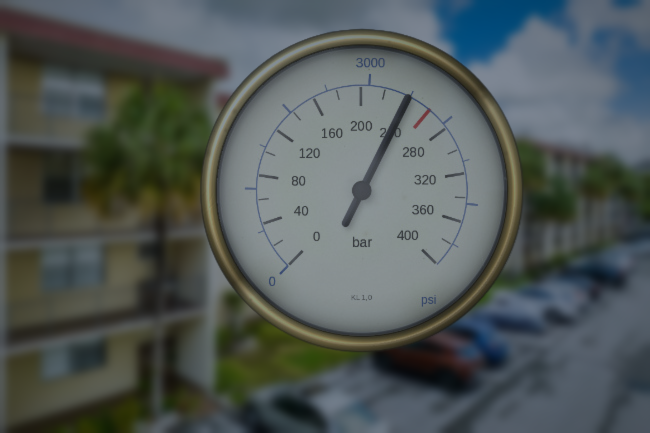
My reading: 240,bar
